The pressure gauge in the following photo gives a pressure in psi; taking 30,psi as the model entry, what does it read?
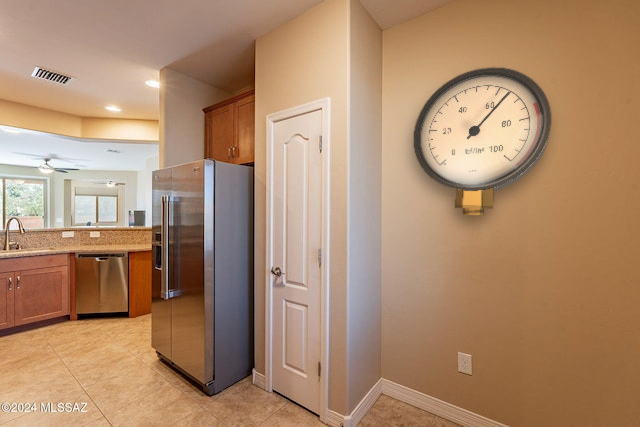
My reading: 65,psi
